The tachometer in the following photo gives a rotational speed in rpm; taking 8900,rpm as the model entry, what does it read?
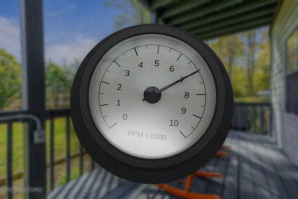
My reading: 7000,rpm
